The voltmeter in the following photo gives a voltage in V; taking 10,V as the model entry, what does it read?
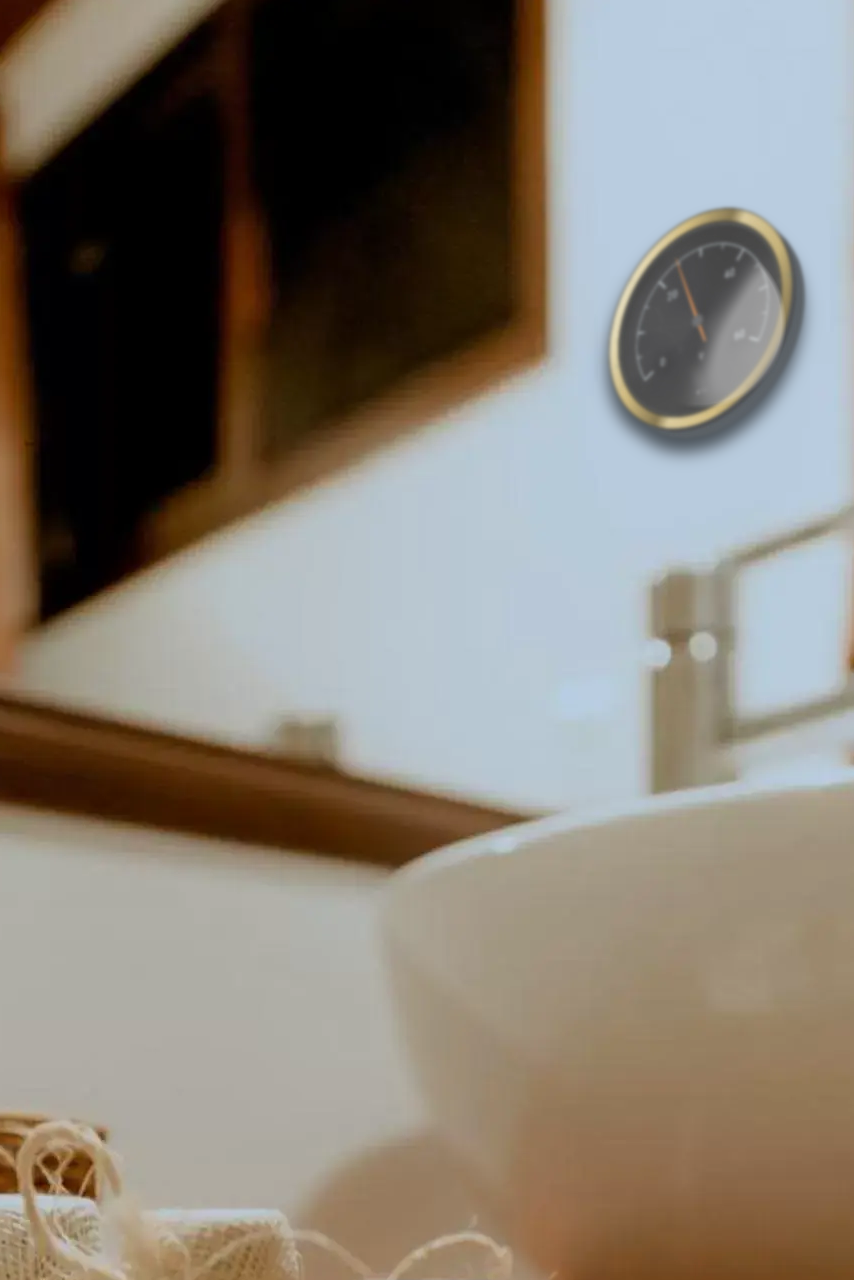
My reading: 25,V
